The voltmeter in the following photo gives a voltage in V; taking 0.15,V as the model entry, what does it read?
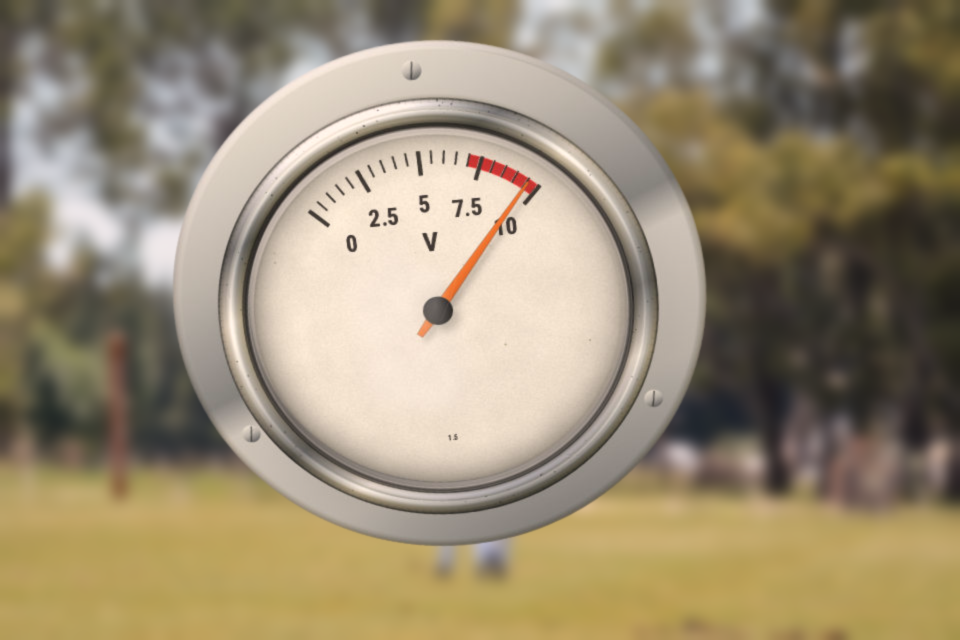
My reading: 9.5,V
